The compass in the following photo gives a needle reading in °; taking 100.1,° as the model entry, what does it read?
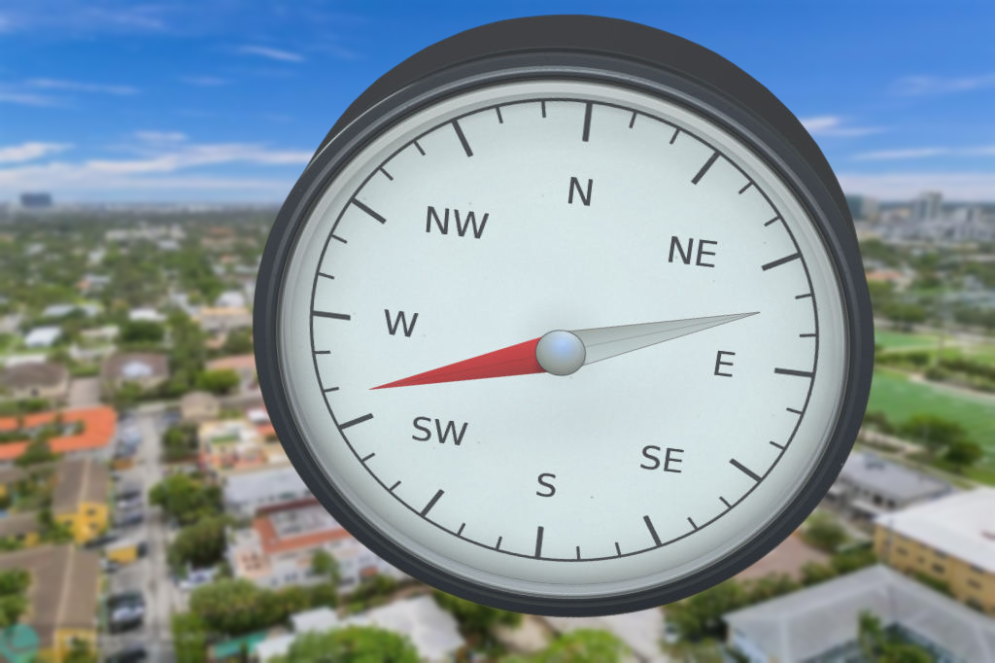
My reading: 250,°
